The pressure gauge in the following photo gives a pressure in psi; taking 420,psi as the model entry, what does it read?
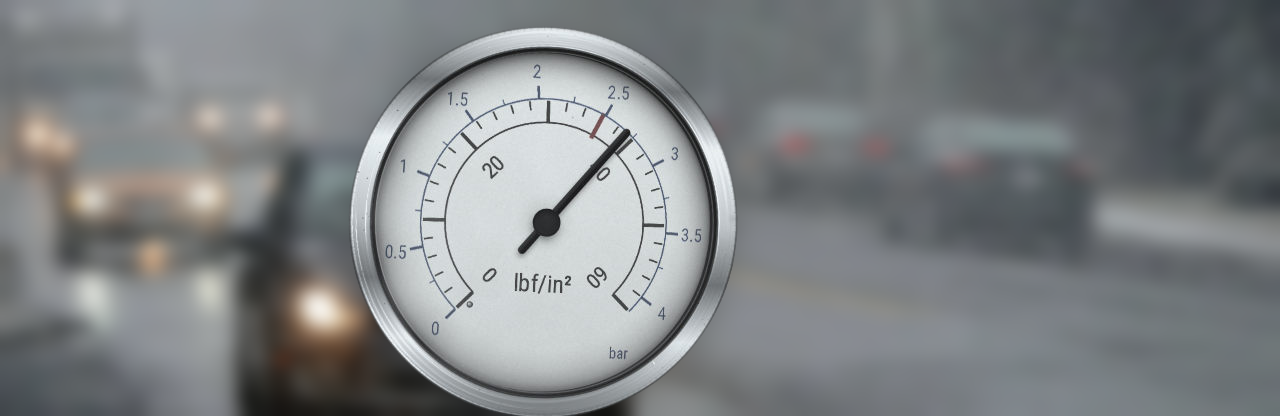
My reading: 39,psi
